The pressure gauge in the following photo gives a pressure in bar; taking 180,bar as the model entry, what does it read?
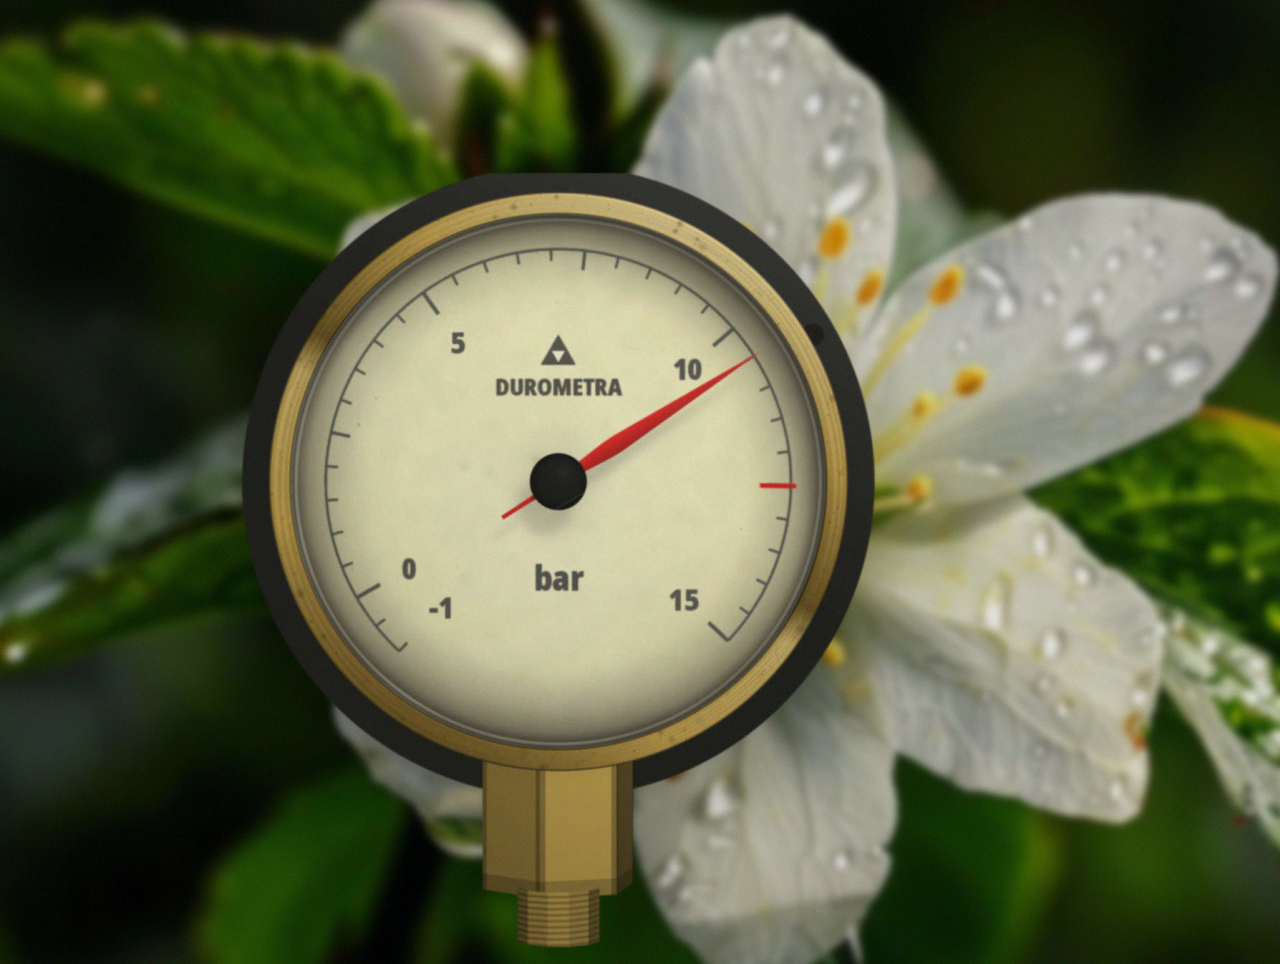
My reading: 10.5,bar
